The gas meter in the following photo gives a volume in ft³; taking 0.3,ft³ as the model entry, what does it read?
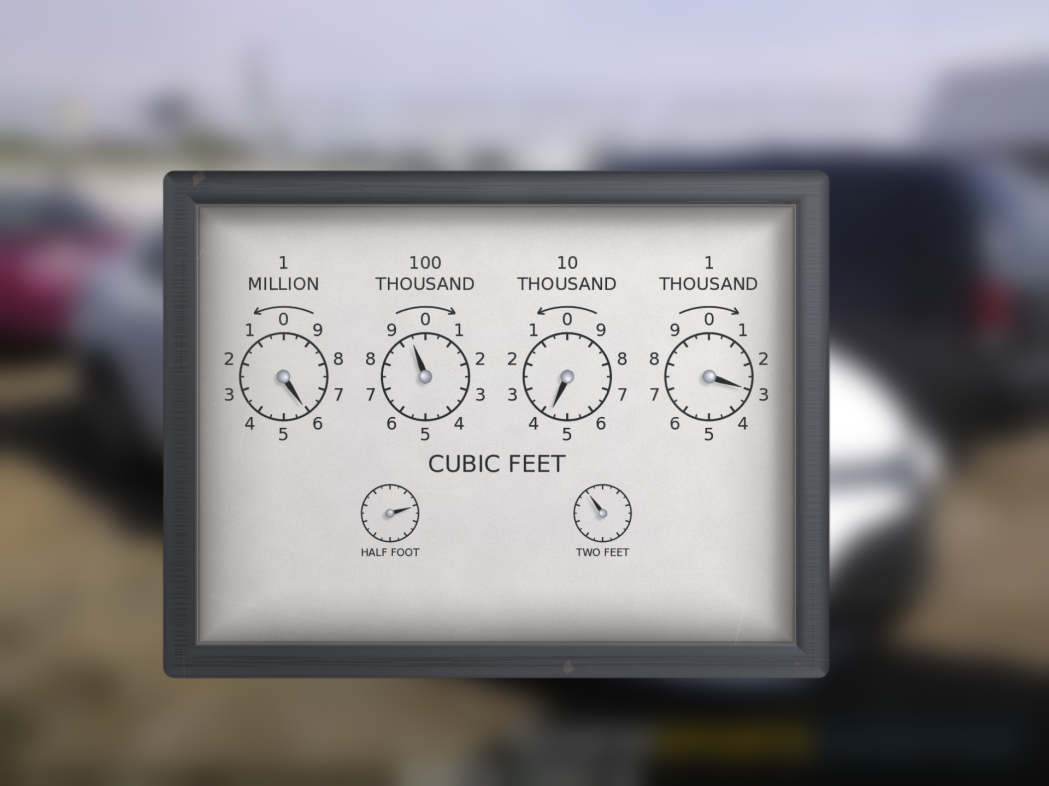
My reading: 594300,ft³
